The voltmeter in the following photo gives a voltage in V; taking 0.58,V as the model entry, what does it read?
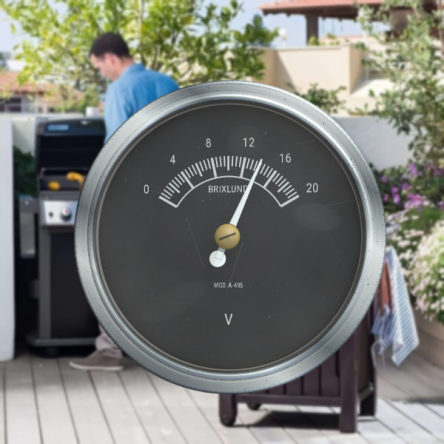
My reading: 14,V
